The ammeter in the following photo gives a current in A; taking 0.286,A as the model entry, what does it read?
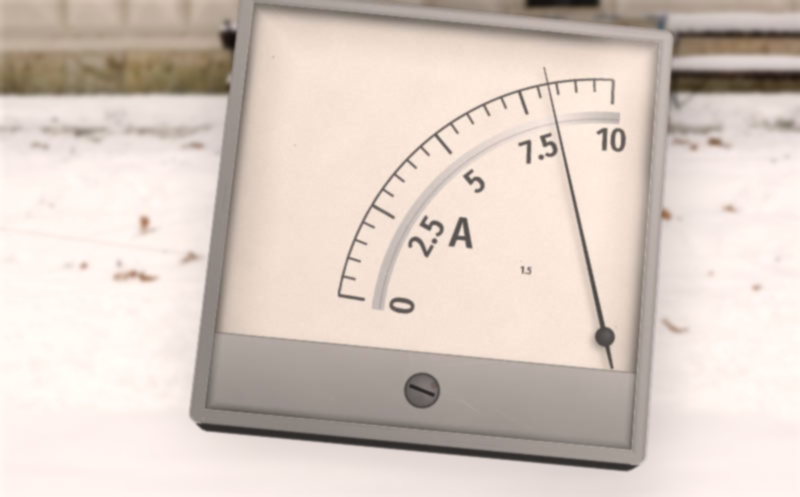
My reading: 8.25,A
